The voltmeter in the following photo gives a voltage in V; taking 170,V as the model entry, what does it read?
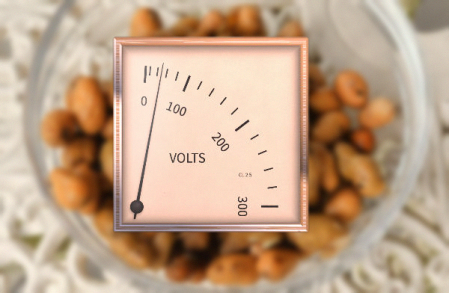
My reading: 50,V
